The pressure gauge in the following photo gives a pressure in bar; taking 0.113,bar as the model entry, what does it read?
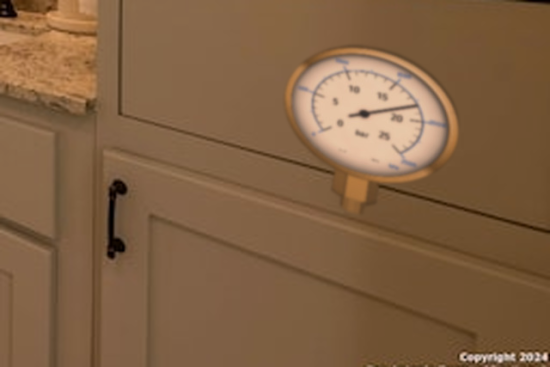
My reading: 18,bar
